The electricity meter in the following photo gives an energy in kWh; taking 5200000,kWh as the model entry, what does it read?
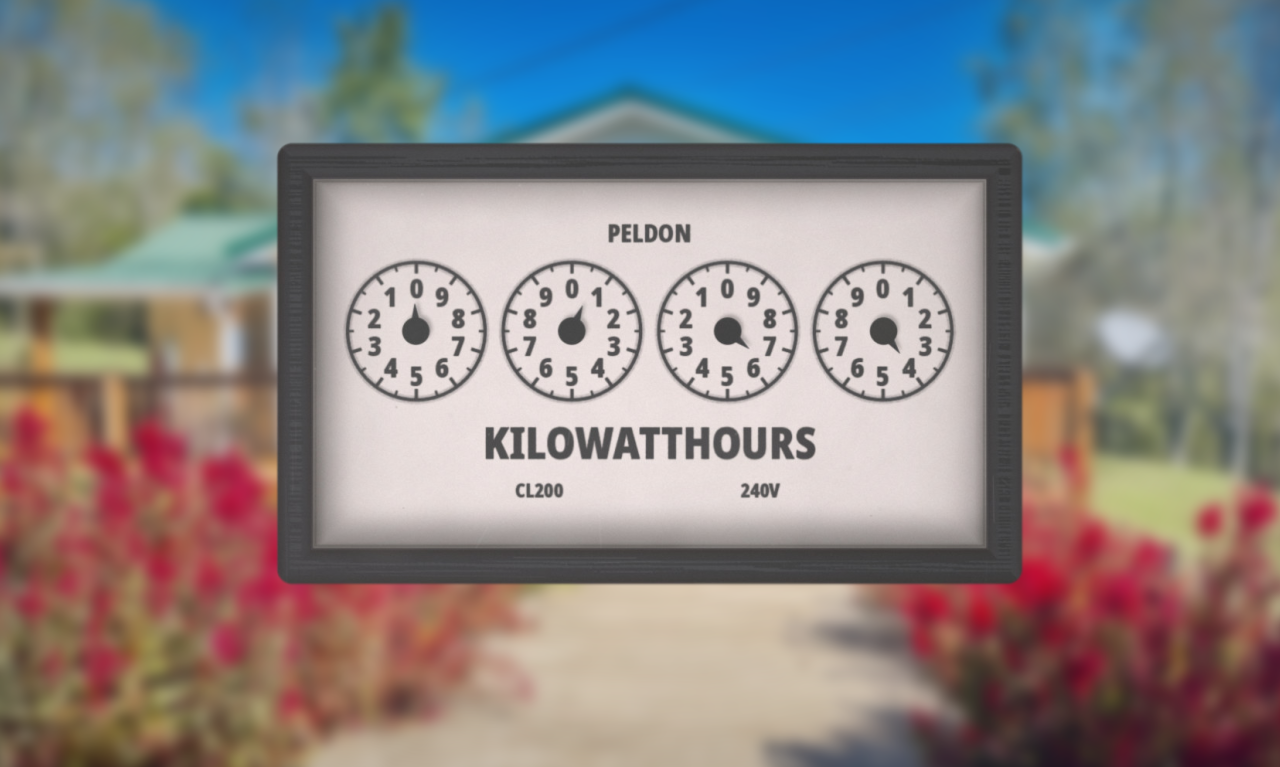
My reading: 64,kWh
